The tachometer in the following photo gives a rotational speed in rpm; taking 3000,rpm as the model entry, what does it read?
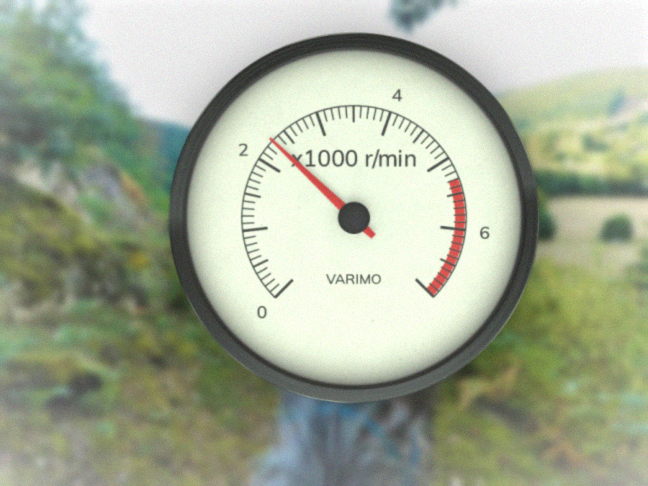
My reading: 2300,rpm
